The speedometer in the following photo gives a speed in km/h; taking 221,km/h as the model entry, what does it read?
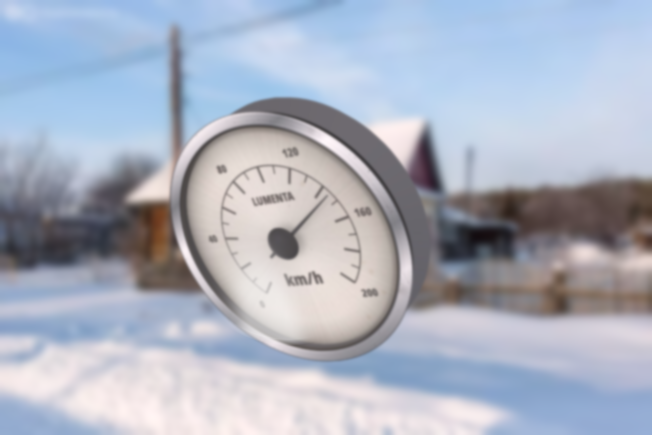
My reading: 145,km/h
